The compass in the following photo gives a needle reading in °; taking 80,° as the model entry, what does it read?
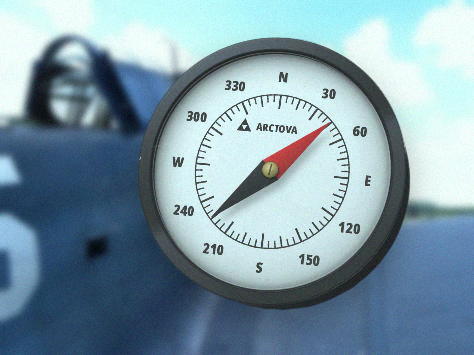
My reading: 45,°
